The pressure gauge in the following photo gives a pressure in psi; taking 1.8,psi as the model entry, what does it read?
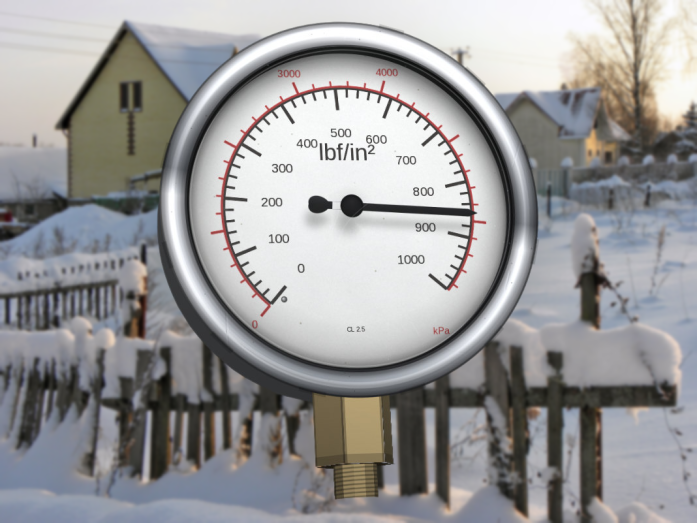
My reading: 860,psi
